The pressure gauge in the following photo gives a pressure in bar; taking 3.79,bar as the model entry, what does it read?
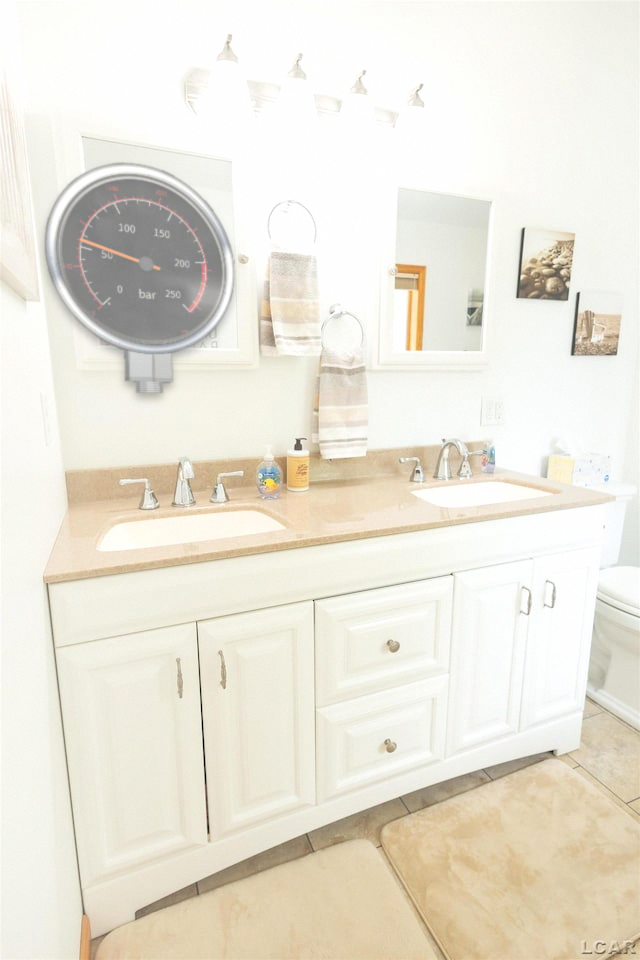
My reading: 55,bar
